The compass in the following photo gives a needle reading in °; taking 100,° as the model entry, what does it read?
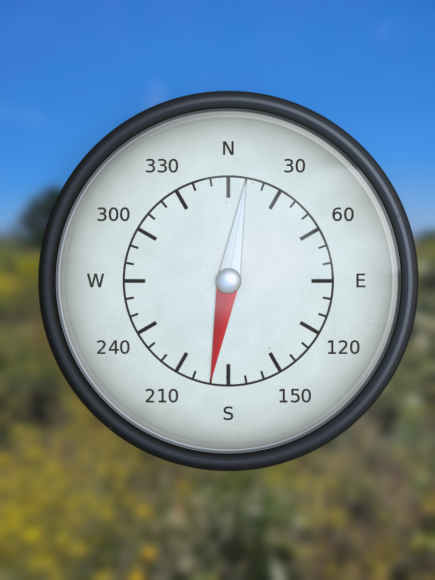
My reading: 190,°
